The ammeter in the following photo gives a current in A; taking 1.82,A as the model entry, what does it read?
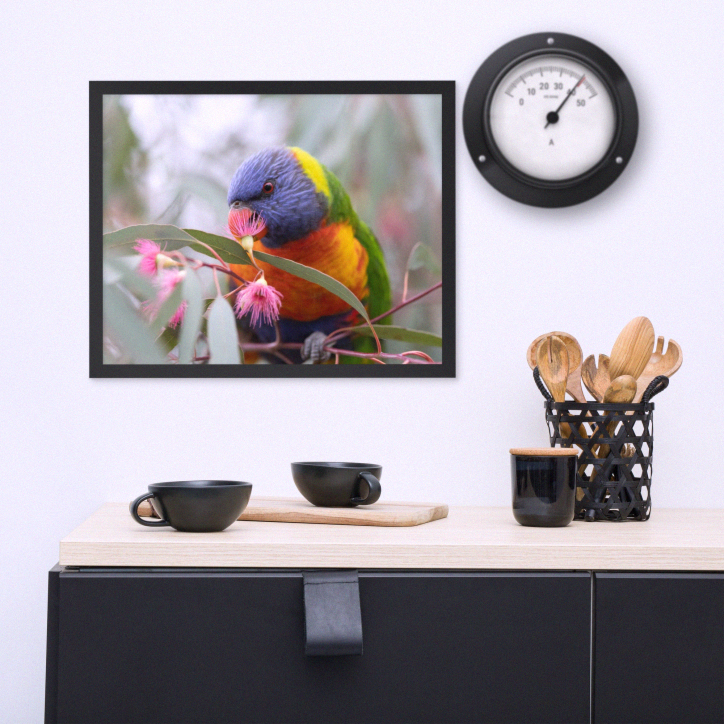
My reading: 40,A
